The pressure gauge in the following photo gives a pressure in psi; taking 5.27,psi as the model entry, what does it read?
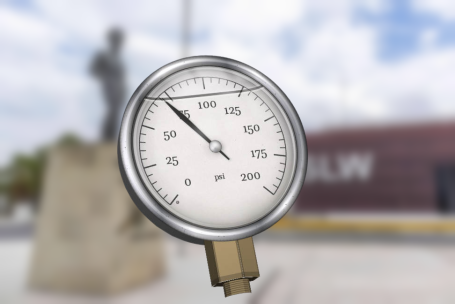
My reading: 70,psi
